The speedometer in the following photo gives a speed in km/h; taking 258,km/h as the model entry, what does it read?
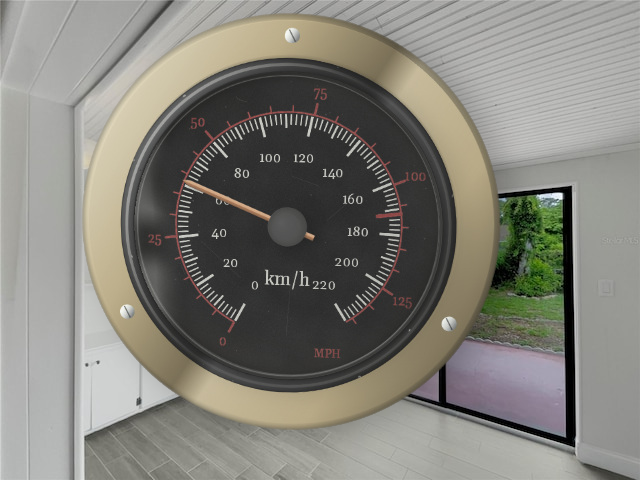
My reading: 62,km/h
